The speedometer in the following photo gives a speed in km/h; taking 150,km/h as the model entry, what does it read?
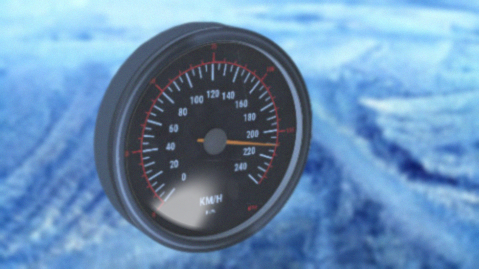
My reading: 210,km/h
